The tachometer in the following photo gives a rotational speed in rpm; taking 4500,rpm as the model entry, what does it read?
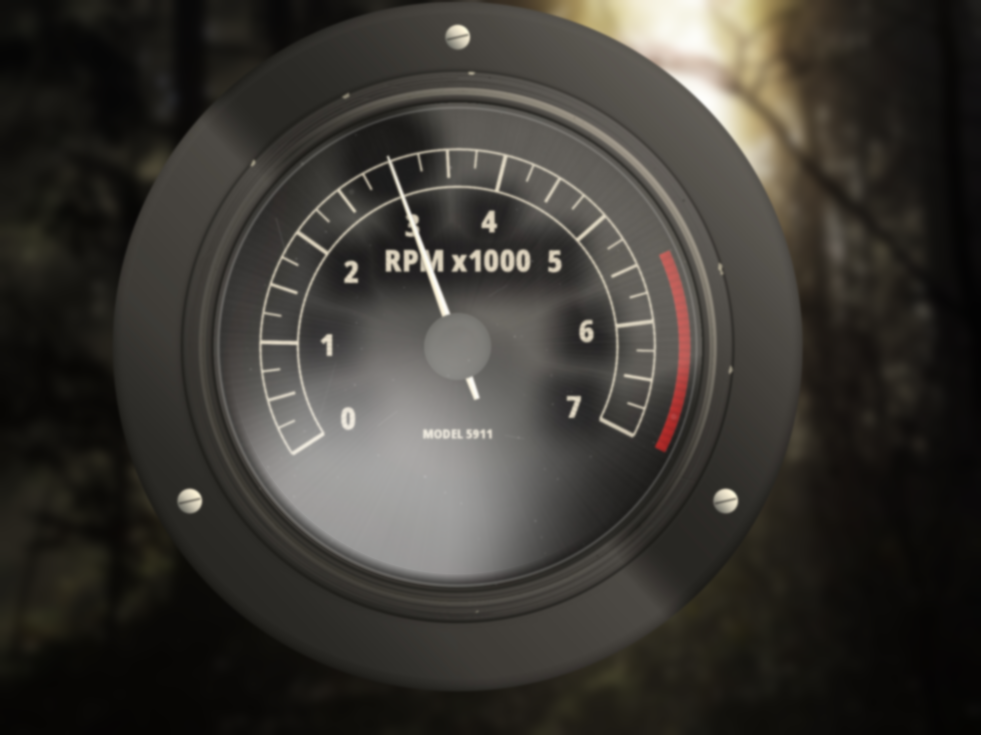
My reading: 3000,rpm
